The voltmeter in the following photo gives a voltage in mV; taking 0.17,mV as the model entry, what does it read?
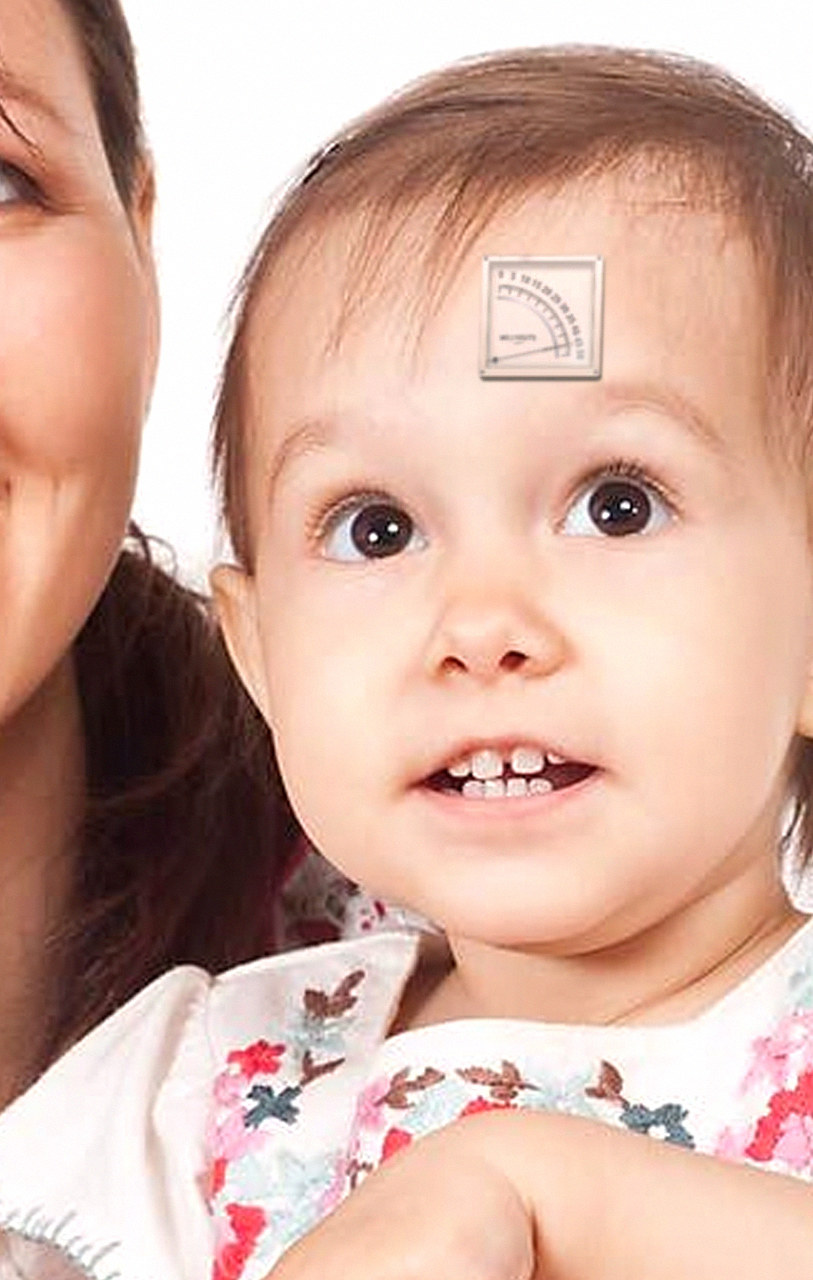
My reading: 45,mV
